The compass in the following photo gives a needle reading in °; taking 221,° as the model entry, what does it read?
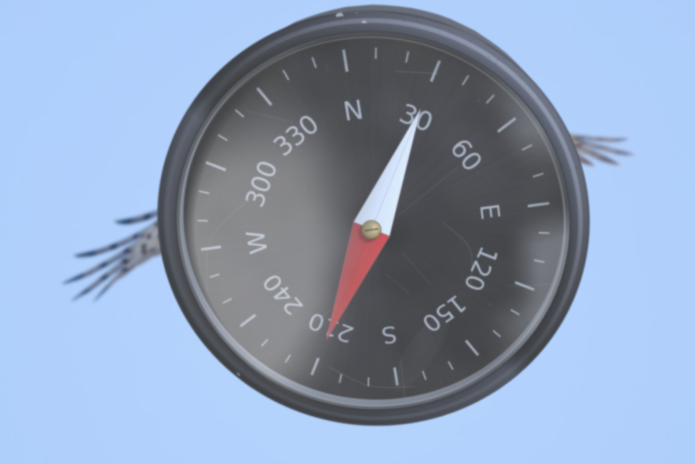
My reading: 210,°
